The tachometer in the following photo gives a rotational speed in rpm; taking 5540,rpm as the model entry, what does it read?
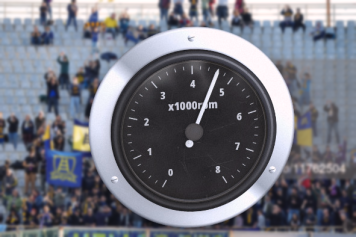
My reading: 4600,rpm
